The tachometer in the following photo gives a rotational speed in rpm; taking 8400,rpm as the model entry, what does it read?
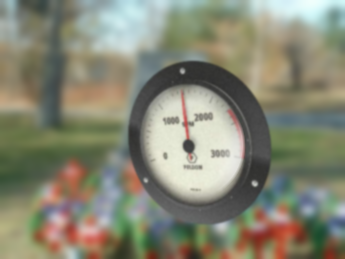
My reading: 1500,rpm
